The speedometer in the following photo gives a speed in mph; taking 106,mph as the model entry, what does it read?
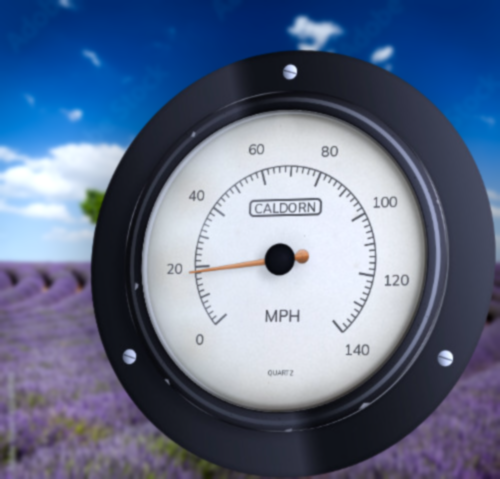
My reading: 18,mph
